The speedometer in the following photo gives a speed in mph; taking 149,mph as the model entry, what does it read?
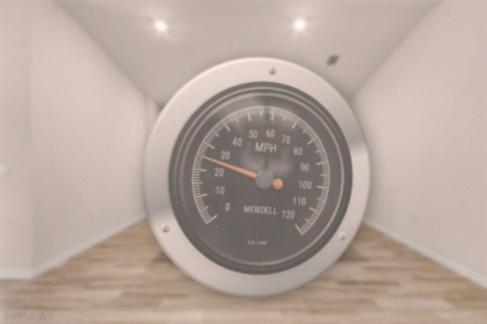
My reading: 25,mph
